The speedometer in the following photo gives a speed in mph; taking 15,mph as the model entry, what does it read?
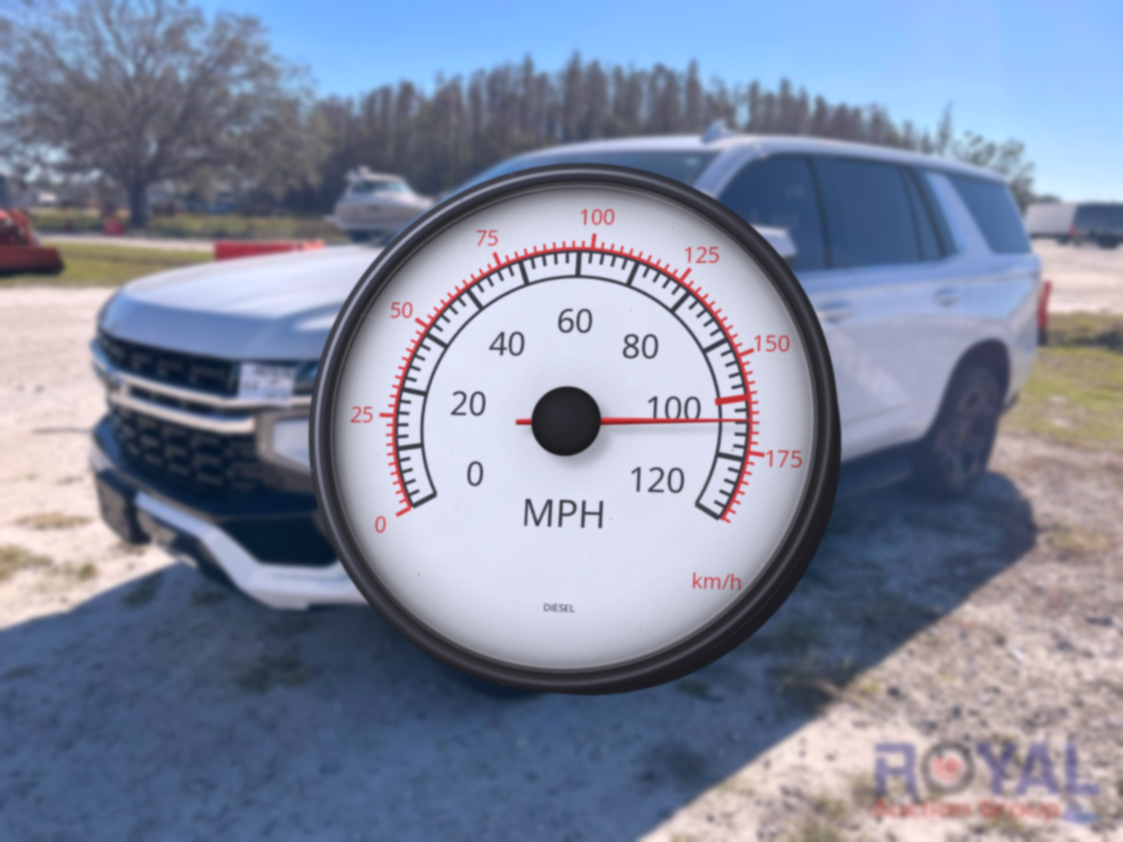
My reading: 104,mph
